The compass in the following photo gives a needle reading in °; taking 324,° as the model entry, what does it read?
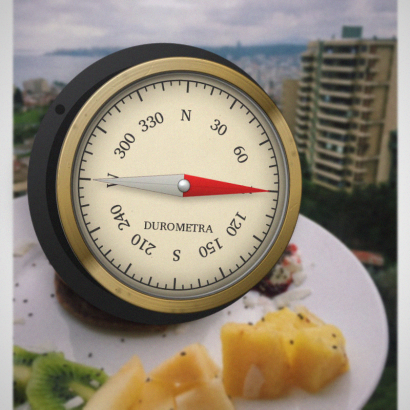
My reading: 90,°
